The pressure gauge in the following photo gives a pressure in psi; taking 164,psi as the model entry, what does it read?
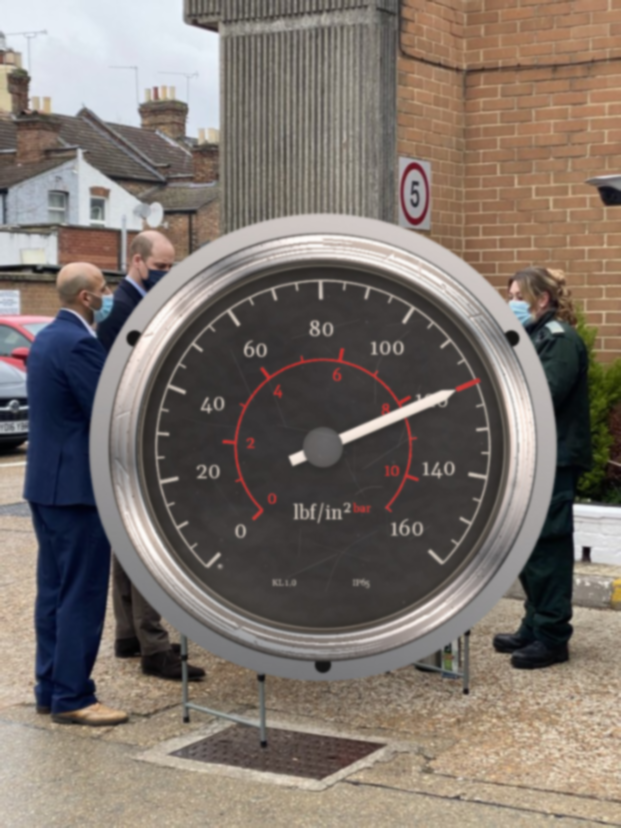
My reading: 120,psi
